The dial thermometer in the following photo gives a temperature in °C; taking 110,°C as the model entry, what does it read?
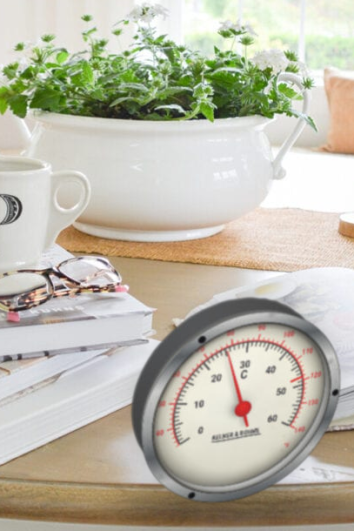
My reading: 25,°C
